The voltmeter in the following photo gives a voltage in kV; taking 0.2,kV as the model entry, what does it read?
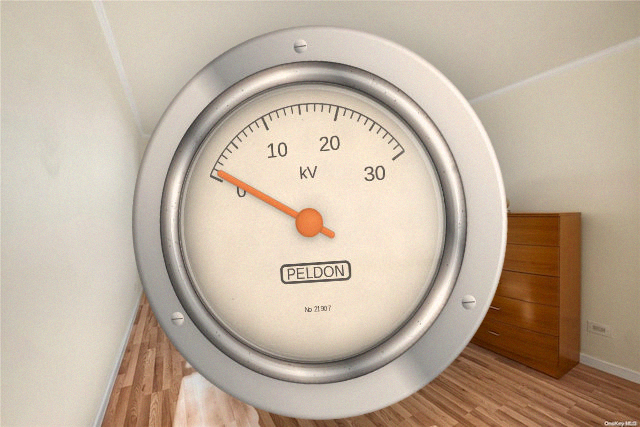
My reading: 1,kV
